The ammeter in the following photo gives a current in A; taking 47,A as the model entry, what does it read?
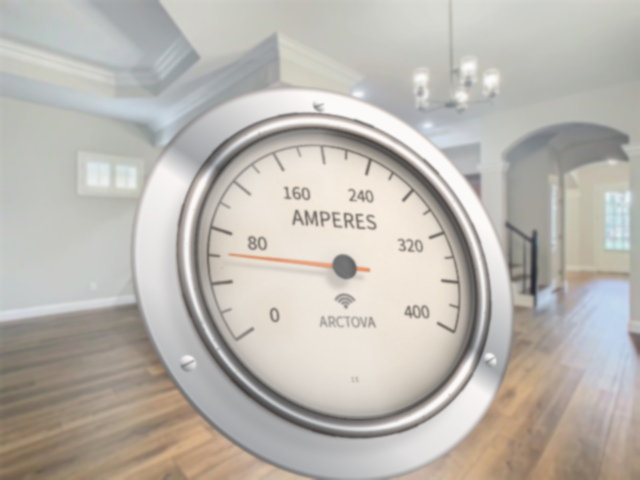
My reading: 60,A
